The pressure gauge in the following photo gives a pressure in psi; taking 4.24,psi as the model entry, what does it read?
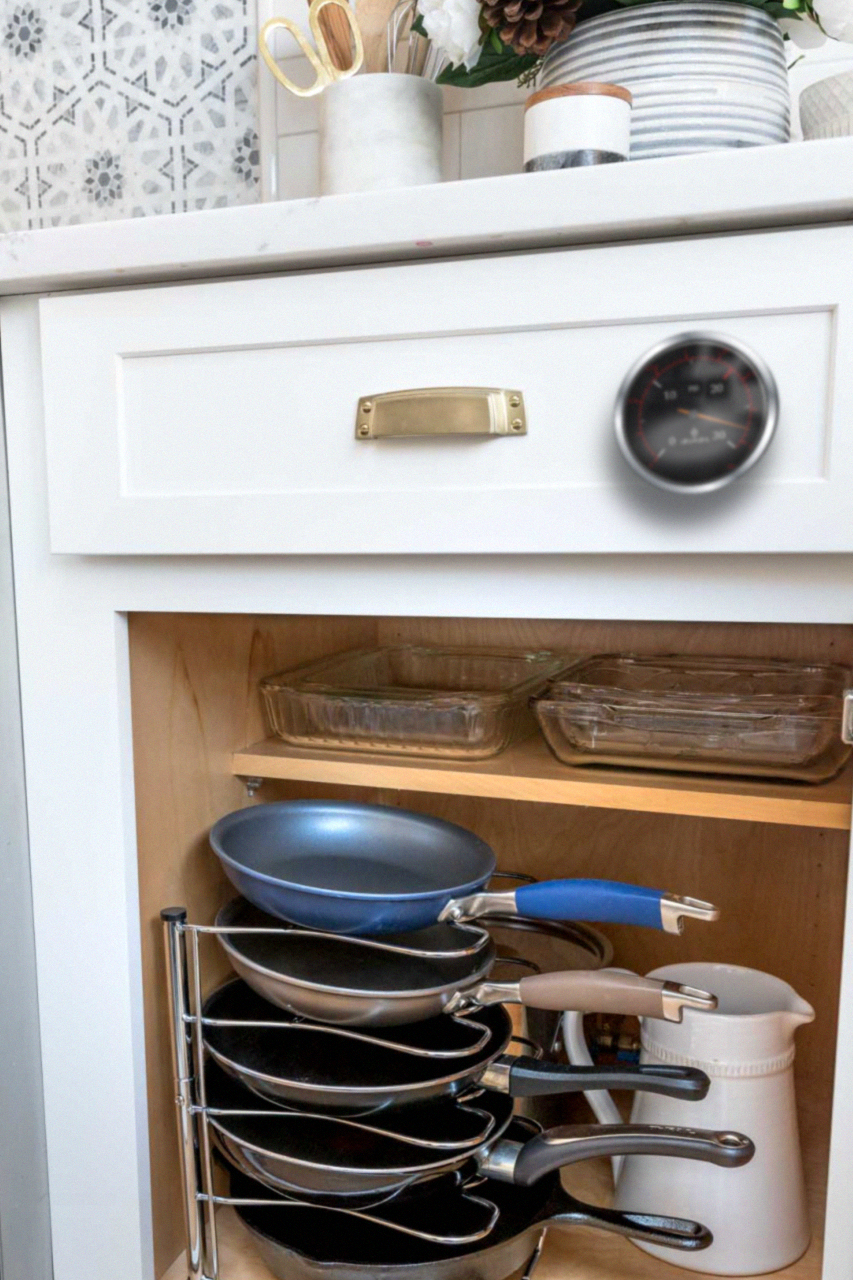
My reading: 27.5,psi
